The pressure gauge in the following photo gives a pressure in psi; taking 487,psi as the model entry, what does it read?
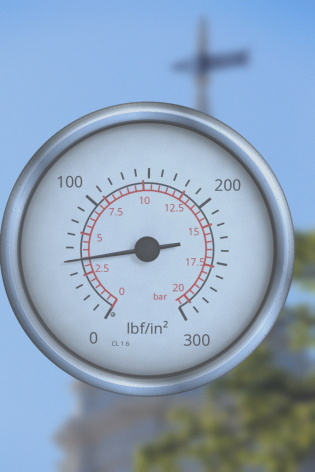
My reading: 50,psi
